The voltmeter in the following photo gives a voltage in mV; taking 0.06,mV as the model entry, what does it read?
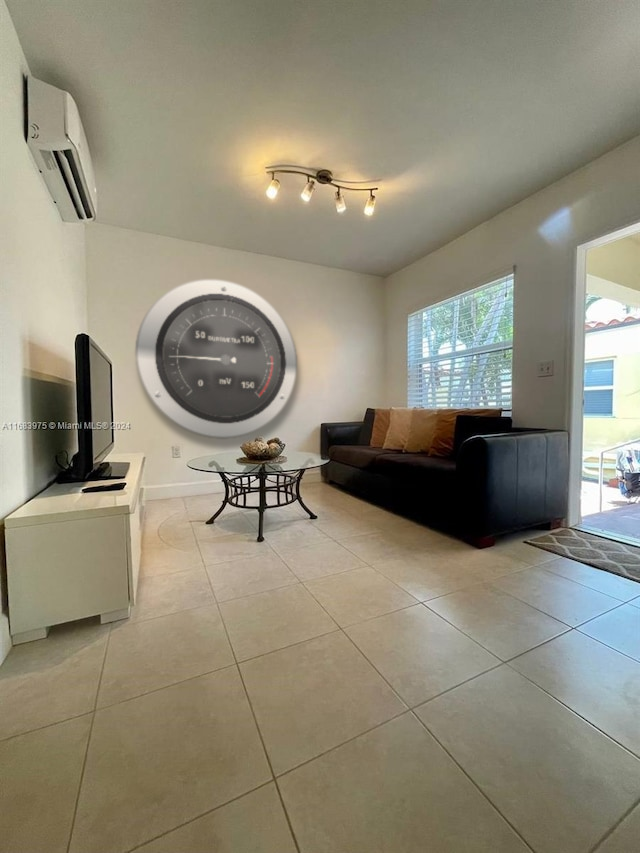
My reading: 25,mV
